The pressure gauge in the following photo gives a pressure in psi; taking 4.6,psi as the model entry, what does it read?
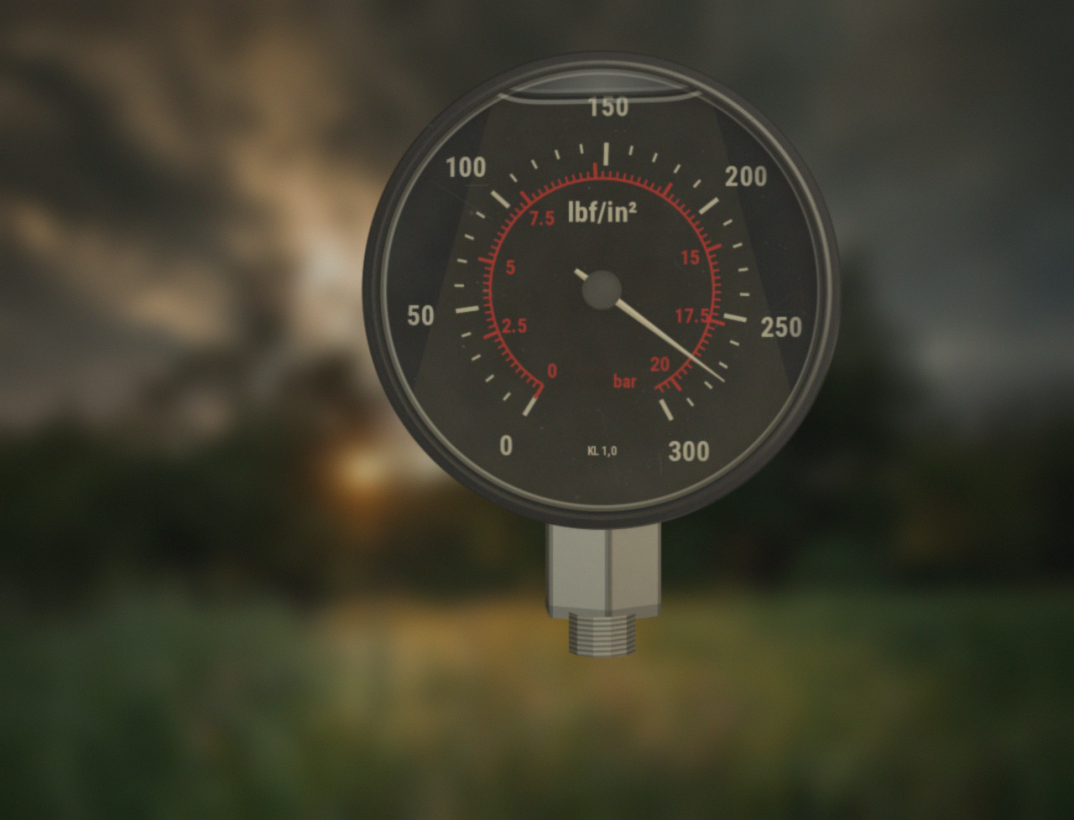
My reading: 275,psi
